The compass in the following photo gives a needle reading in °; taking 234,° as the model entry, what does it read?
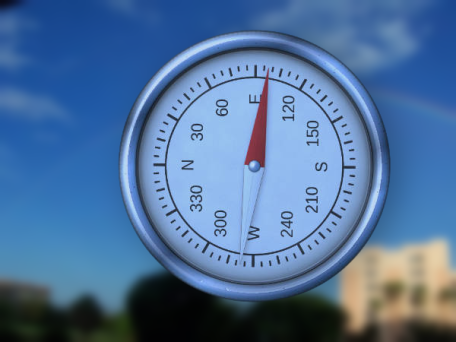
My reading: 97.5,°
